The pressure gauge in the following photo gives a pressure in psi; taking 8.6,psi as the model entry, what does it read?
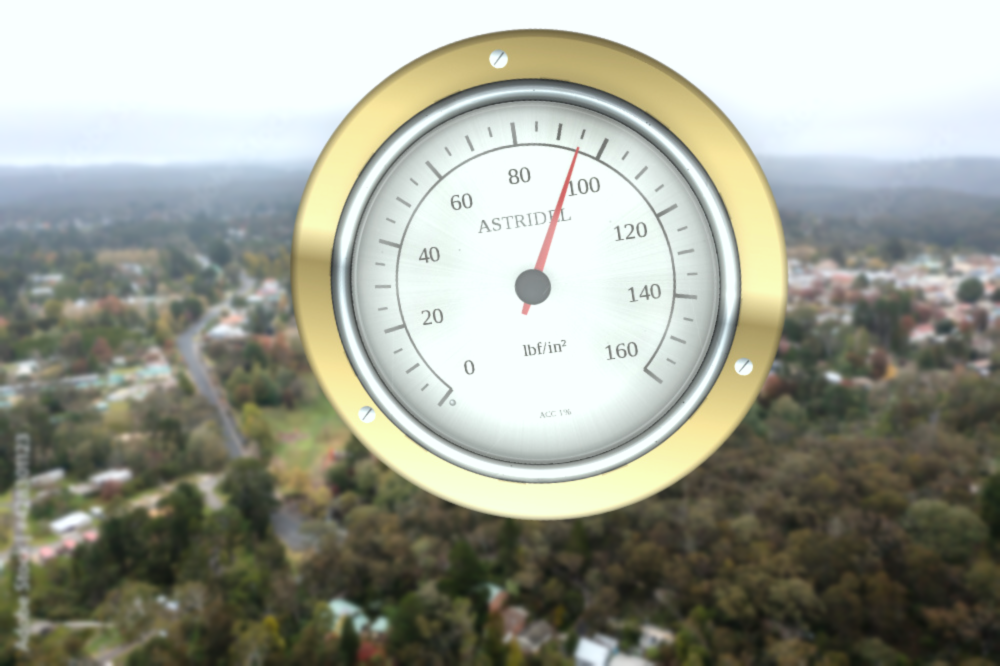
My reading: 95,psi
